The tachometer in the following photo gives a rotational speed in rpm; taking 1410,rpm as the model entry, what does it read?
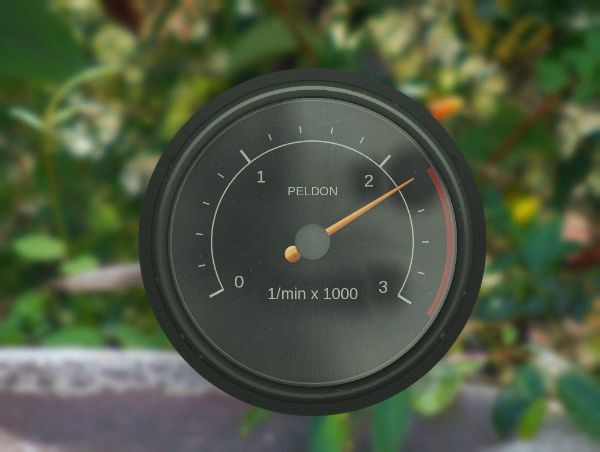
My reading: 2200,rpm
